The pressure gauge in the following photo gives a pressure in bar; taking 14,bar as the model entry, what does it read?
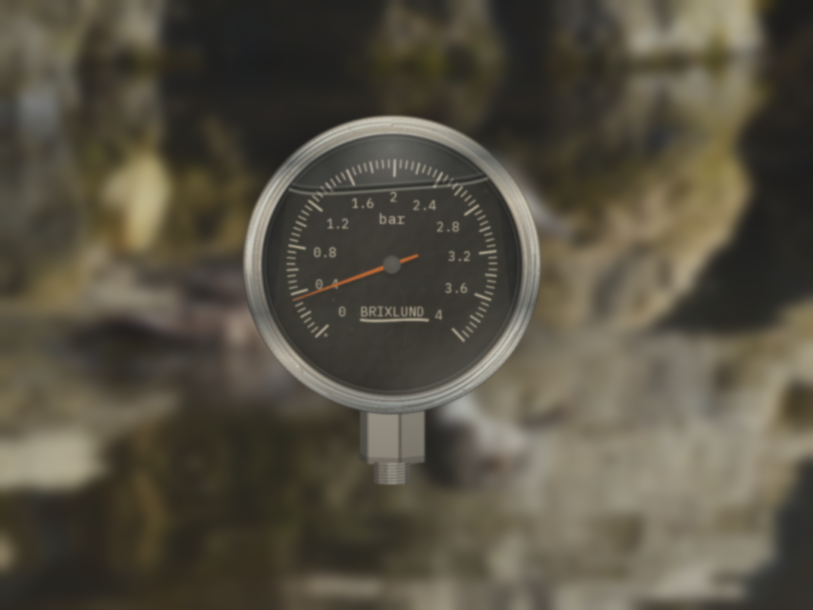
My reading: 0.35,bar
